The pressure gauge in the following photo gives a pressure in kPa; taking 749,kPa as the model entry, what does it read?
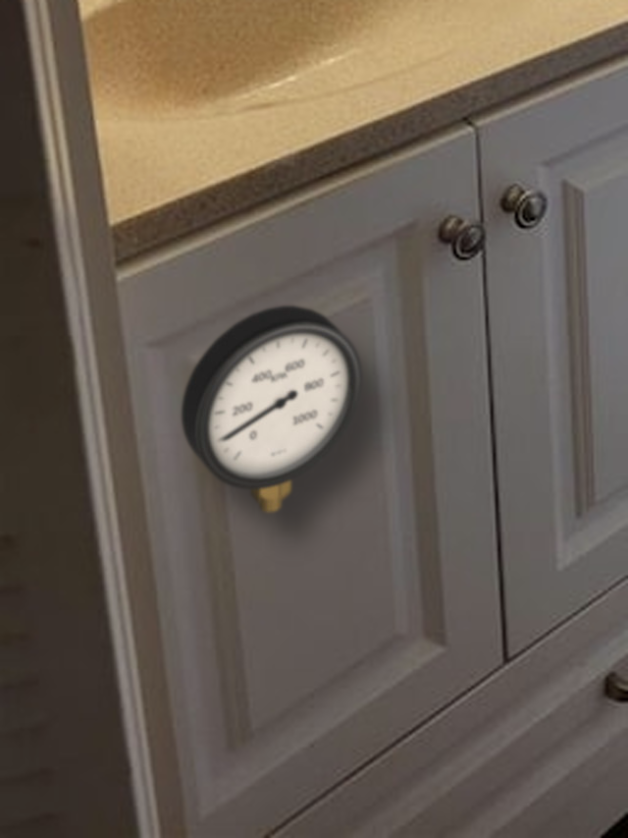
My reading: 100,kPa
